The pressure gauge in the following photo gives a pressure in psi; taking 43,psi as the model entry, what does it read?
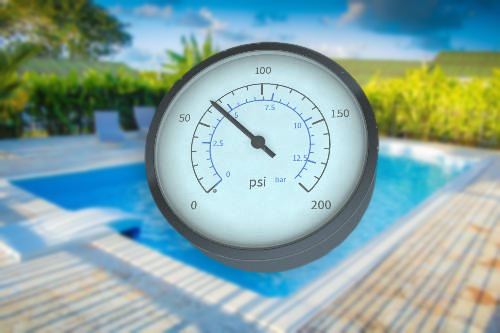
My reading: 65,psi
